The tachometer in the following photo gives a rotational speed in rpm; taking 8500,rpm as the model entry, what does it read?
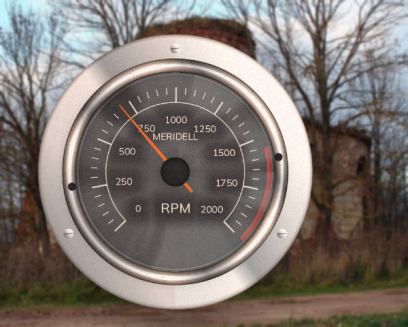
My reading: 700,rpm
